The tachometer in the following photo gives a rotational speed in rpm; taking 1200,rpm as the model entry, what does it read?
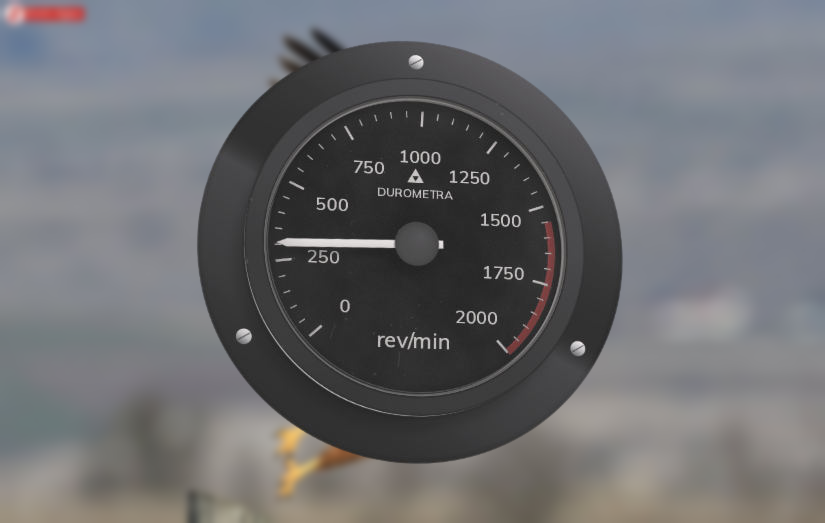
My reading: 300,rpm
